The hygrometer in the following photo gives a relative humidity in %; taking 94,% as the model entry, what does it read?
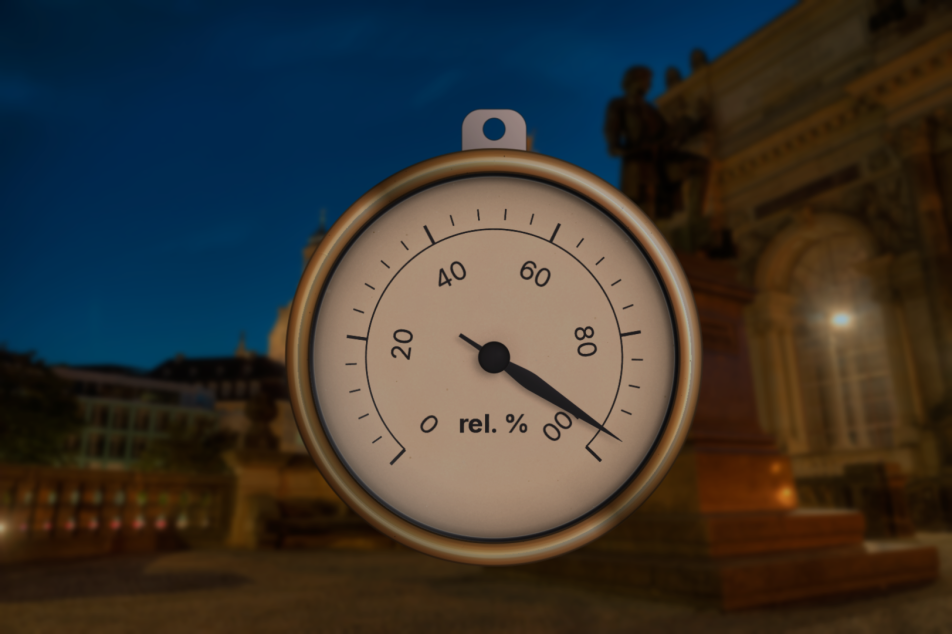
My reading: 96,%
